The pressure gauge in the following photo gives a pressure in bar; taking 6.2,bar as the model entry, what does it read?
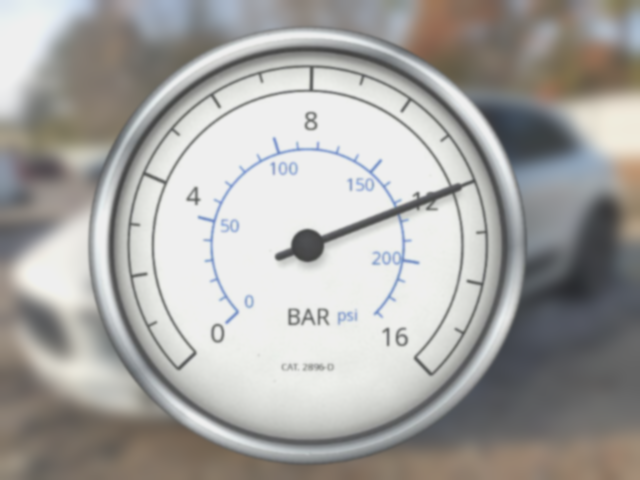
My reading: 12,bar
